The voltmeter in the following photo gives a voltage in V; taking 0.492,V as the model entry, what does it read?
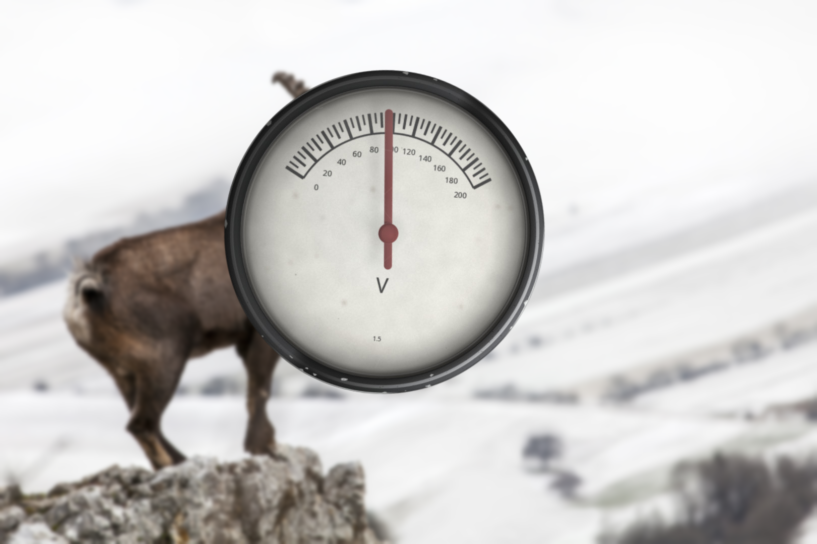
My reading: 95,V
